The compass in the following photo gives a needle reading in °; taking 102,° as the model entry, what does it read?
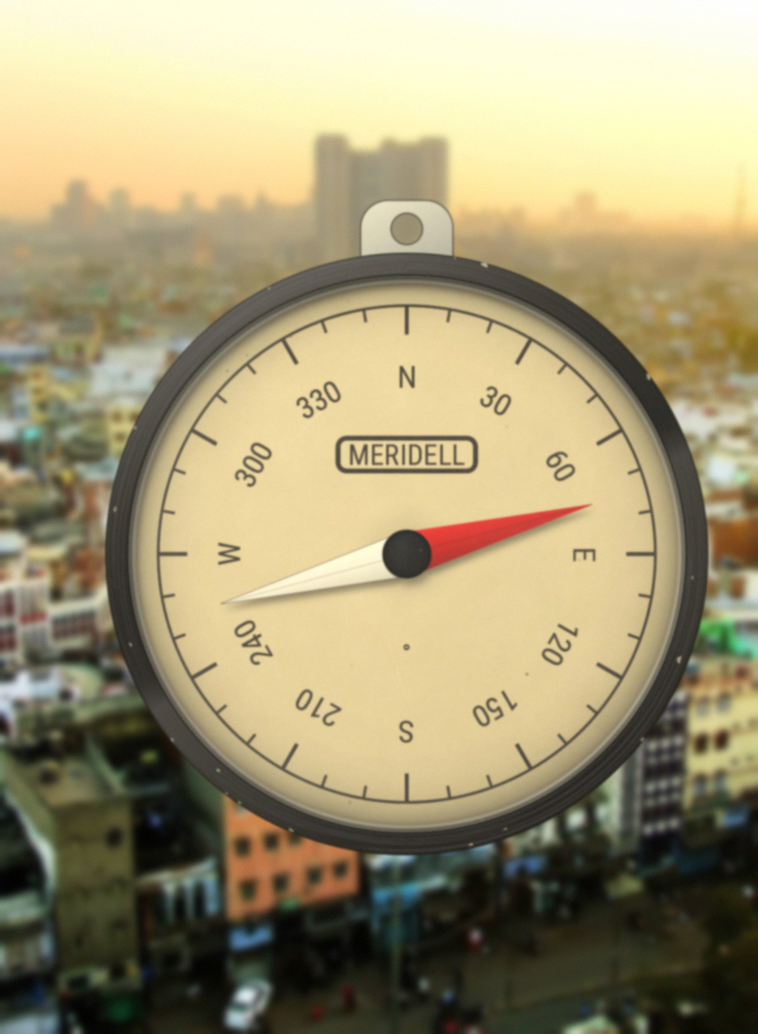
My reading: 75,°
